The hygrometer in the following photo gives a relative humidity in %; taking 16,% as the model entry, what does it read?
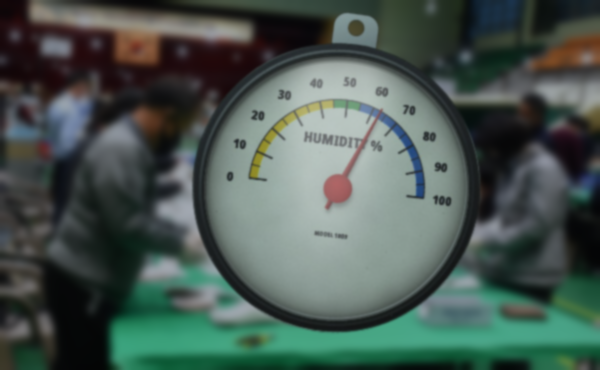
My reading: 62.5,%
